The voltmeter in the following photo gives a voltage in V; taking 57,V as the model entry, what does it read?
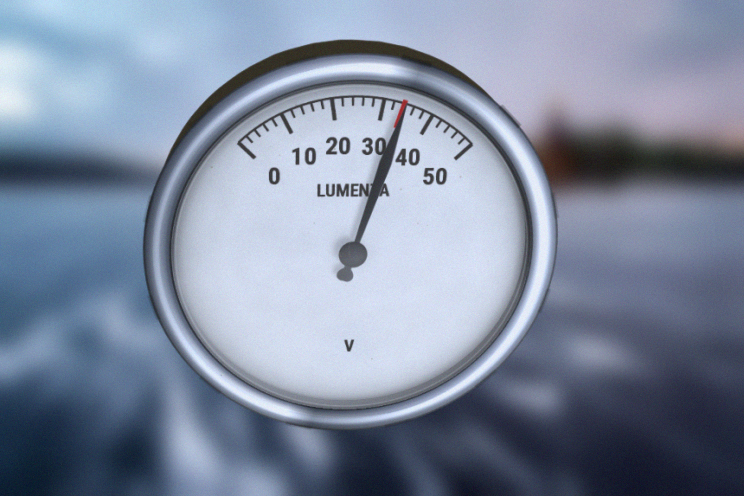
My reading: 34,V
